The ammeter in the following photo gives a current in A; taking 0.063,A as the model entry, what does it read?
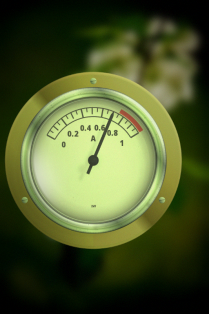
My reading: 0.7,A
